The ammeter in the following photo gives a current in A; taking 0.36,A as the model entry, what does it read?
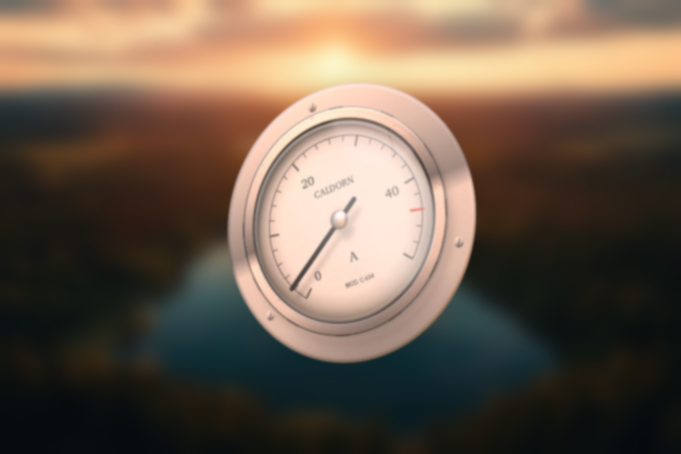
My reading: 2,A
